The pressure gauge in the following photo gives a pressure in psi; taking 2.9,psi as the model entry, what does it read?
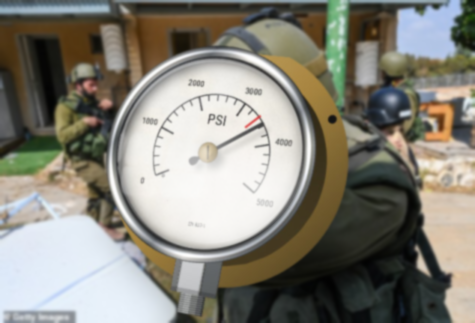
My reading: 3600,psi
